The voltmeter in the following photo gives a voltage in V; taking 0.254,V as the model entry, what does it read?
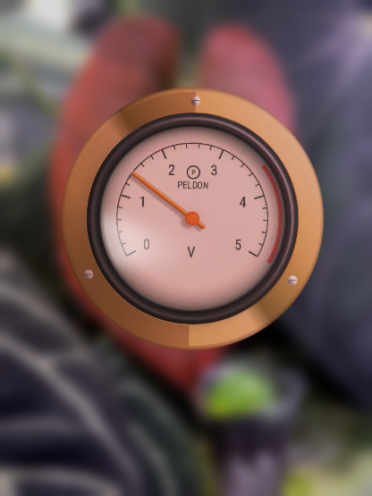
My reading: 1.4,V
